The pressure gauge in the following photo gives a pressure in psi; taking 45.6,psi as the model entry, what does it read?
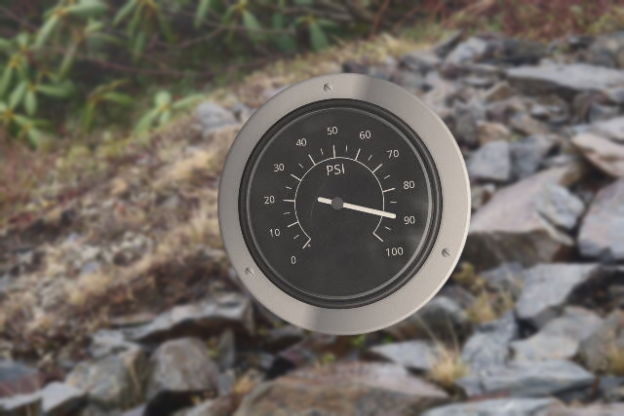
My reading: 90,psi
